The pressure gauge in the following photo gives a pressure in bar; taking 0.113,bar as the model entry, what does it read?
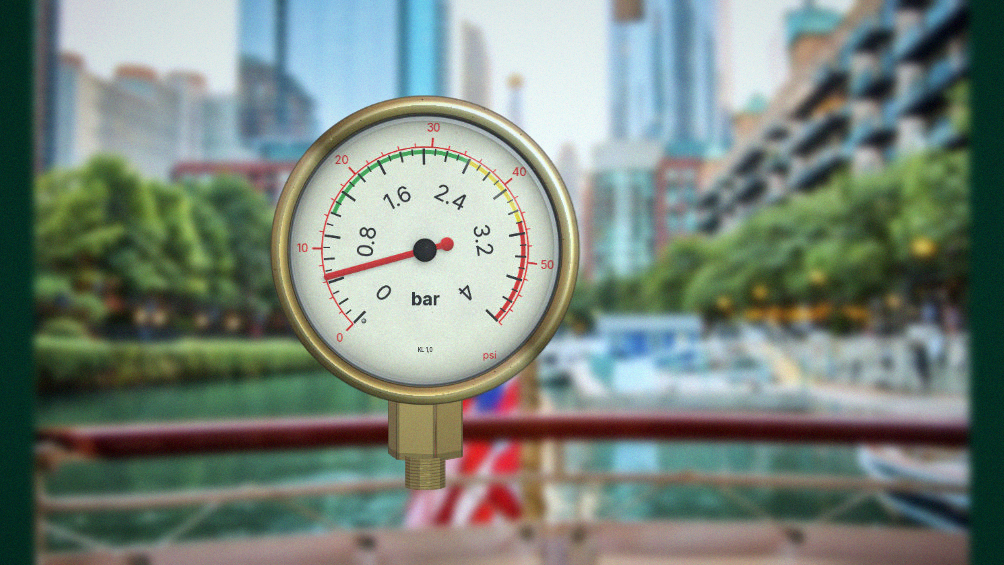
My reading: 0.45,bar
